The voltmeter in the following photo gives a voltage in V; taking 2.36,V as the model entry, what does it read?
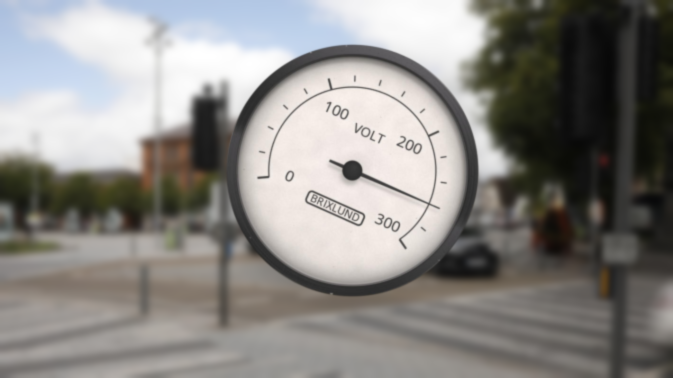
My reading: 260,V
